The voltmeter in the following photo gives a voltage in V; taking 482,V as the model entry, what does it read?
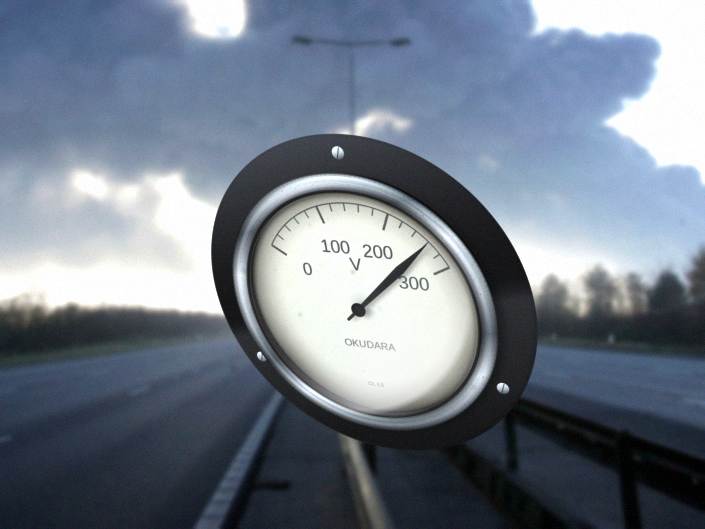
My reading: 260,V
